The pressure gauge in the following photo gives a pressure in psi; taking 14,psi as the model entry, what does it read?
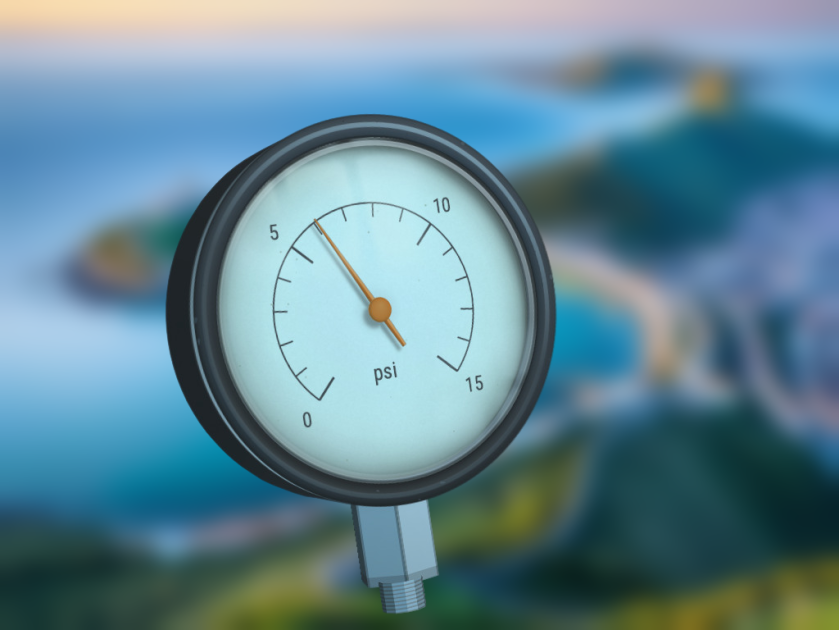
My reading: 6,psi
